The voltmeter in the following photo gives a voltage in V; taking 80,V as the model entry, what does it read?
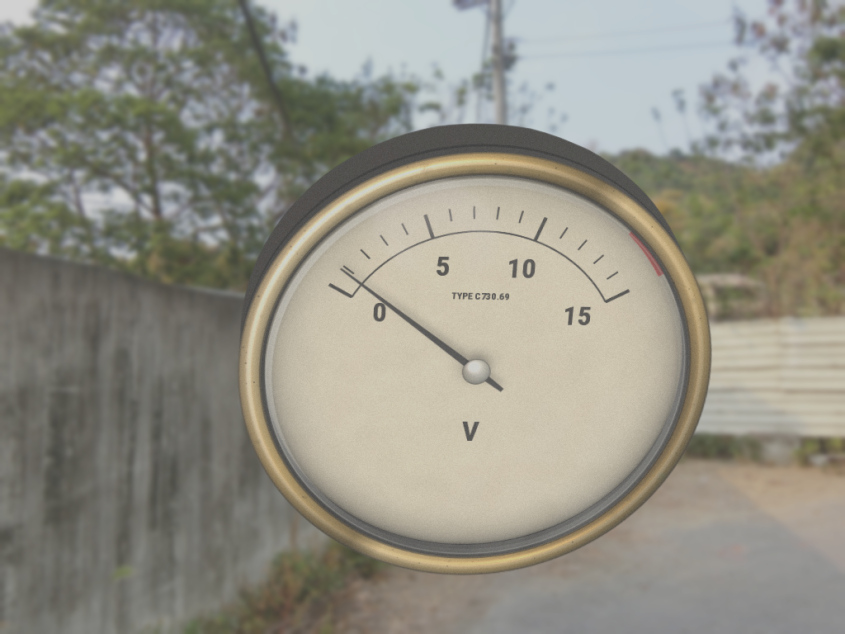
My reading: 1,V
